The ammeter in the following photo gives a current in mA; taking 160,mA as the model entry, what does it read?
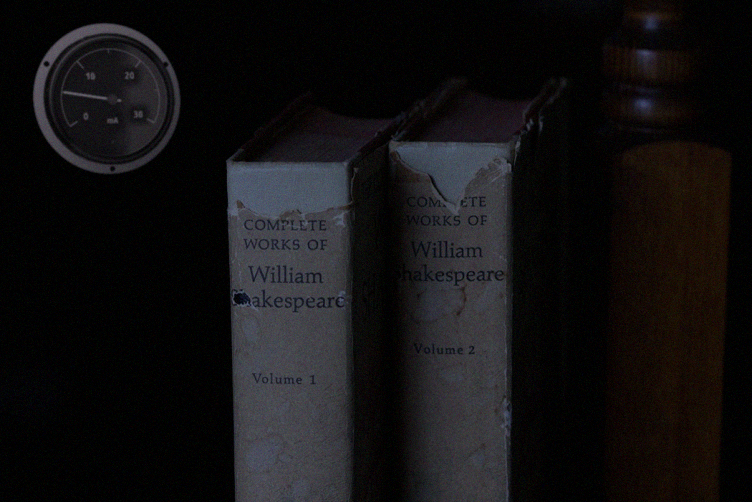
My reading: 5,mA
